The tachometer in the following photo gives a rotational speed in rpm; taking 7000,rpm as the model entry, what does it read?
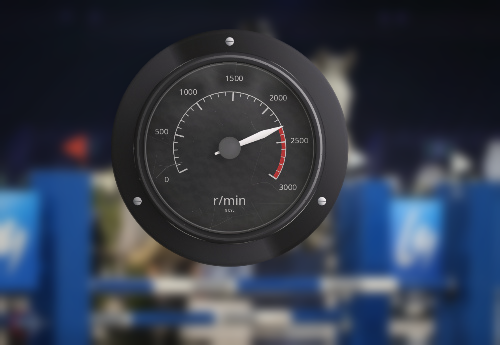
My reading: 2300,rpm
